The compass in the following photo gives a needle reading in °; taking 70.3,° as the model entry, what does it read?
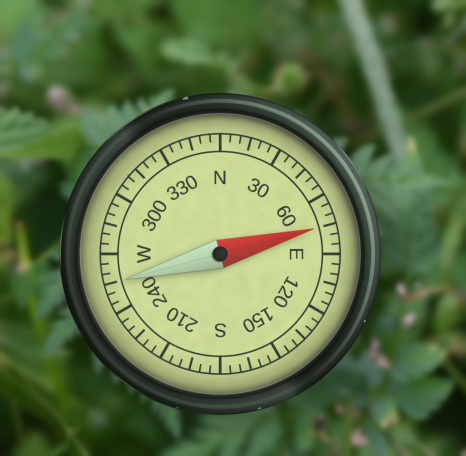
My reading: 75,°
